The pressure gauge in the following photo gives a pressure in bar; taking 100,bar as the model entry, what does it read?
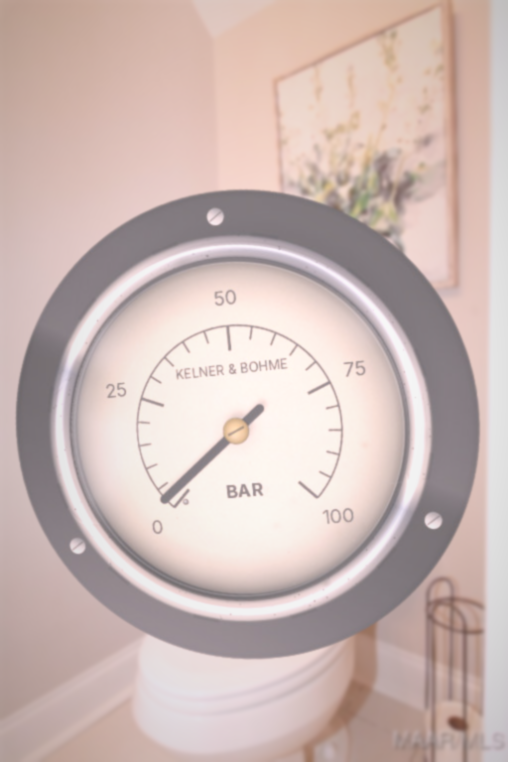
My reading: 2.5,bar
